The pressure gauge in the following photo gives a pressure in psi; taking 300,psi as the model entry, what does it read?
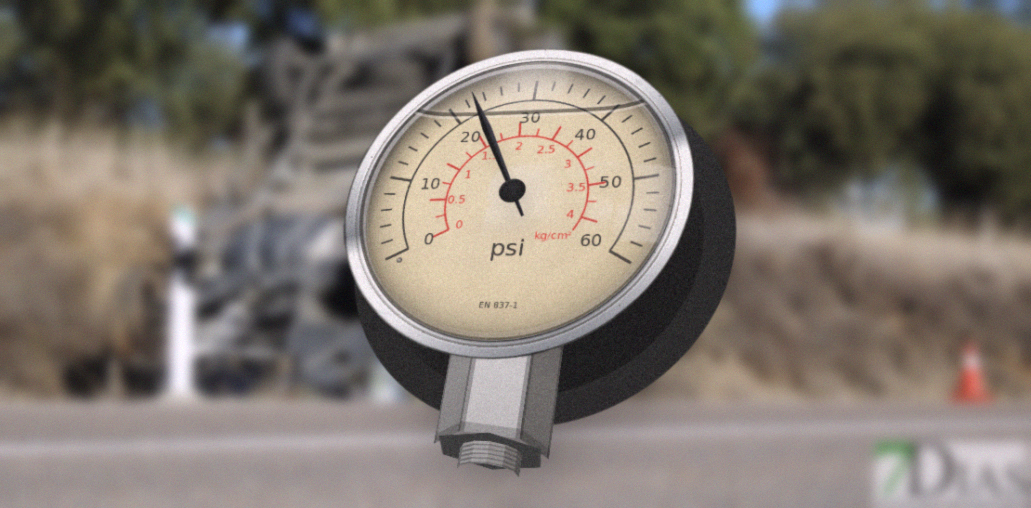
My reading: 23,psi
